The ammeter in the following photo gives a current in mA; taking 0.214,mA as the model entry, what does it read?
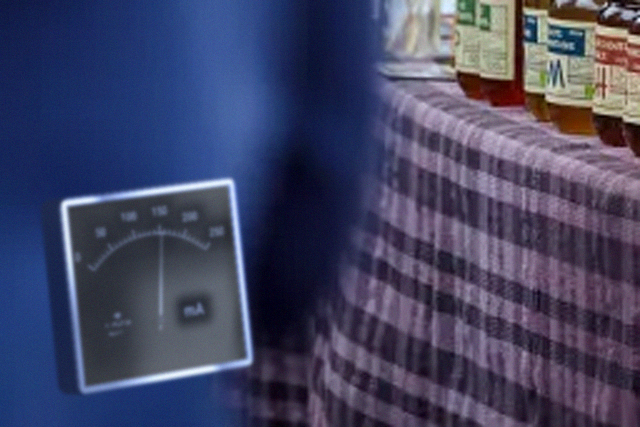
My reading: 150,mA
